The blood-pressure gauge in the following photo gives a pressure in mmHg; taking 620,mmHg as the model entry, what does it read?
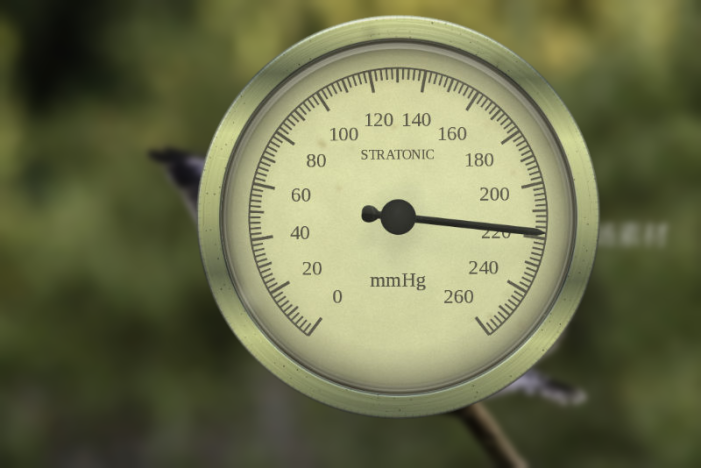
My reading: 218,mmHg
